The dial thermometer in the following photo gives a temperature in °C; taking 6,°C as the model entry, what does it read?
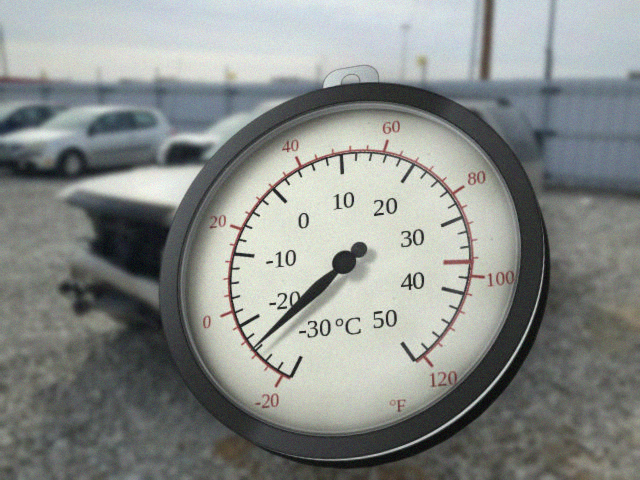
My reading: -24,°C
